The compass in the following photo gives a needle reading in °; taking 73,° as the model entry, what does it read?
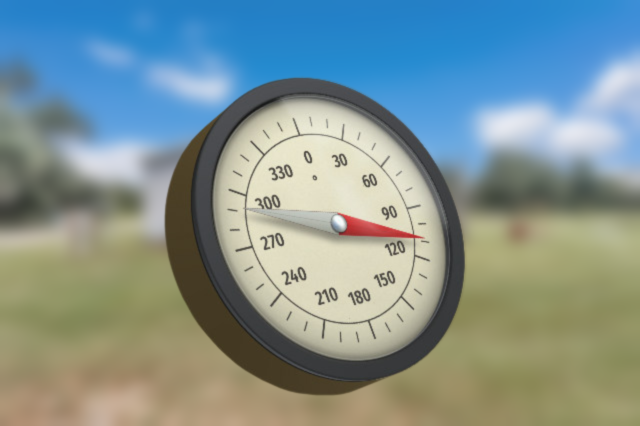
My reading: 110,°
